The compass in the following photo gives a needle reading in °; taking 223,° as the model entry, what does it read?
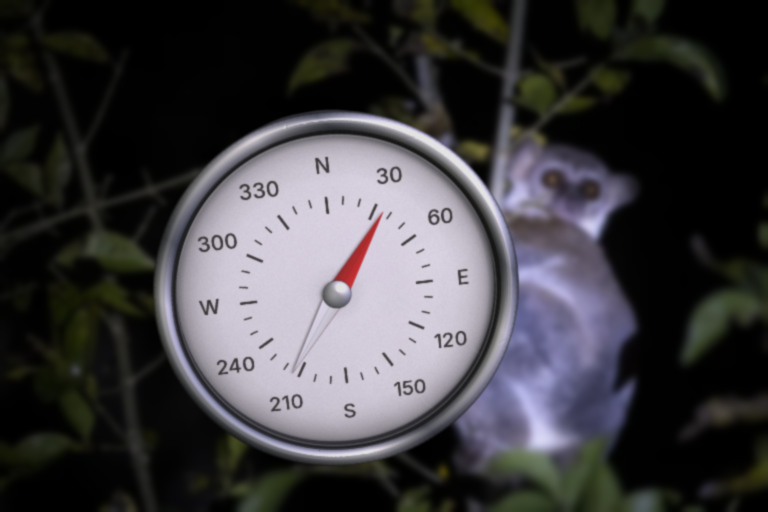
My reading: 35,°
